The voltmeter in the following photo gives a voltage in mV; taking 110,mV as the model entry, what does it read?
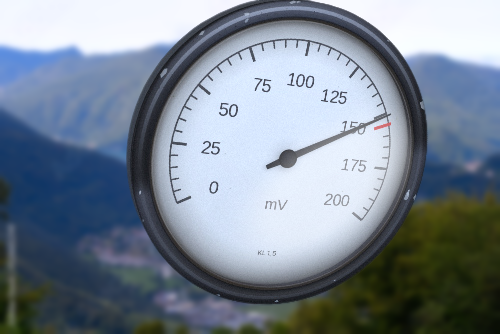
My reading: 150,mV
